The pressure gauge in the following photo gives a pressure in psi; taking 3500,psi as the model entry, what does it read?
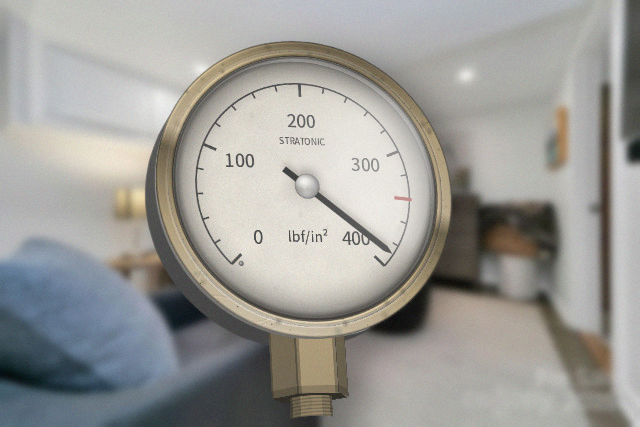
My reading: 390,psi
